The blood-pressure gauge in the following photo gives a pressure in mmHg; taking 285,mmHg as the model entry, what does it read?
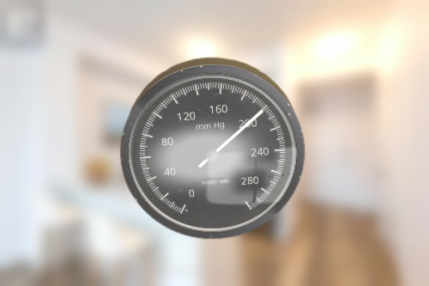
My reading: 200,mmHg
